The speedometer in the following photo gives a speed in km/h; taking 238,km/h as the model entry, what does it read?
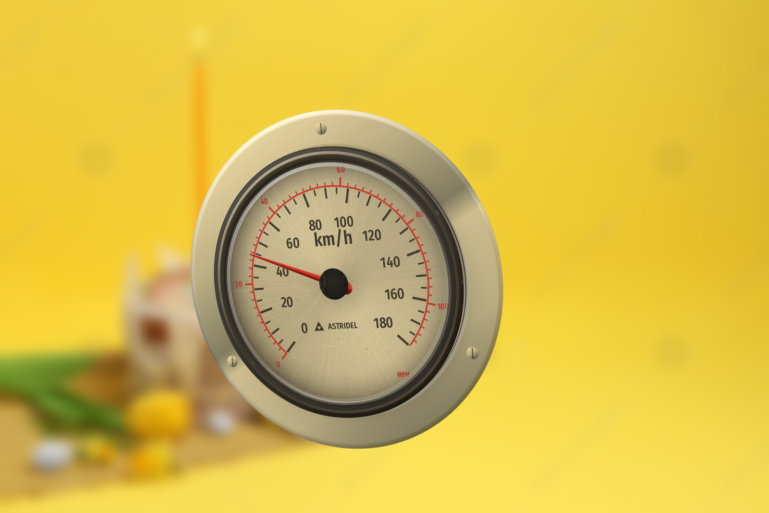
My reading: 45,km/h
